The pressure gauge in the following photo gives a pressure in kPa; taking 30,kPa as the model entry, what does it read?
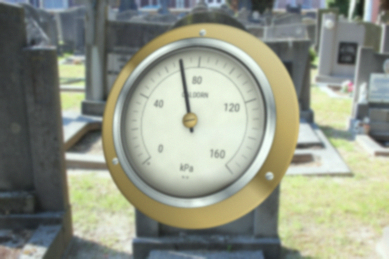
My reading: 70,kPa
